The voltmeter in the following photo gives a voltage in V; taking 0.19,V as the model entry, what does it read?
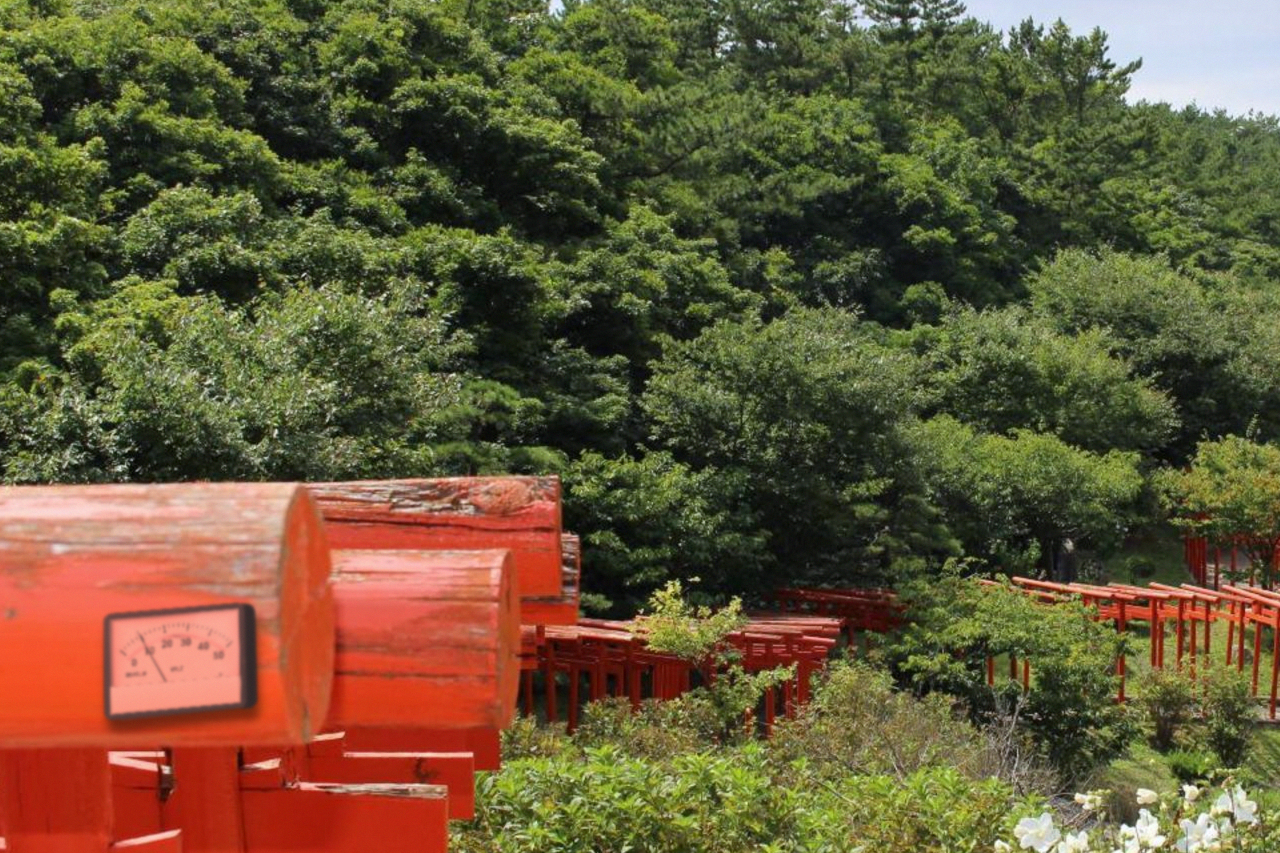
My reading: 10,V
